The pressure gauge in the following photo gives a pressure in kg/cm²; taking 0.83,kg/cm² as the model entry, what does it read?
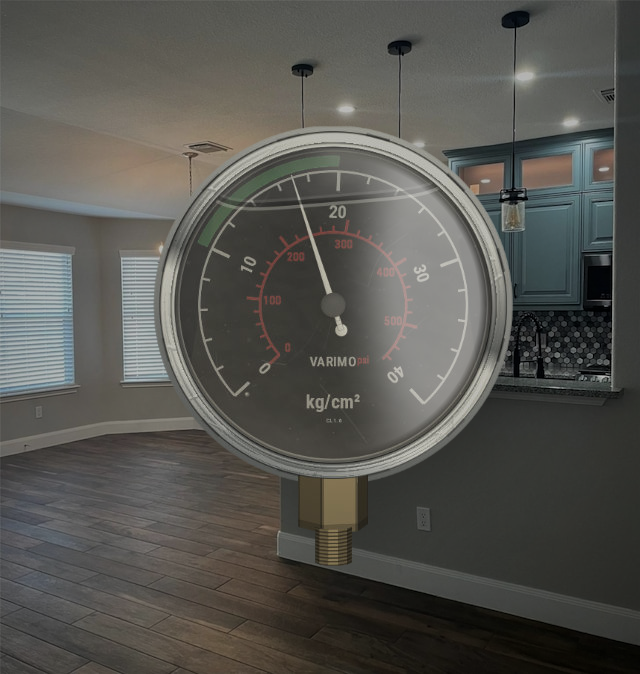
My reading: 17,kg/cm²
